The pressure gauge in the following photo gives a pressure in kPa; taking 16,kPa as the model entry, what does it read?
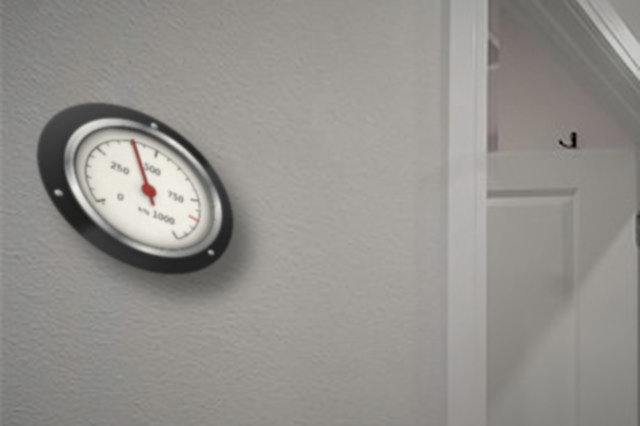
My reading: 400,kPa
